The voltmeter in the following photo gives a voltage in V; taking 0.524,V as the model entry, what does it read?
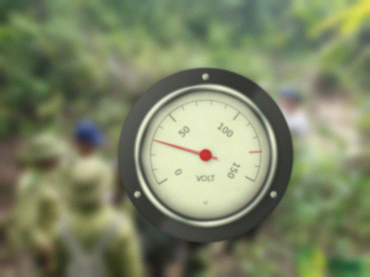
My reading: 30,V
